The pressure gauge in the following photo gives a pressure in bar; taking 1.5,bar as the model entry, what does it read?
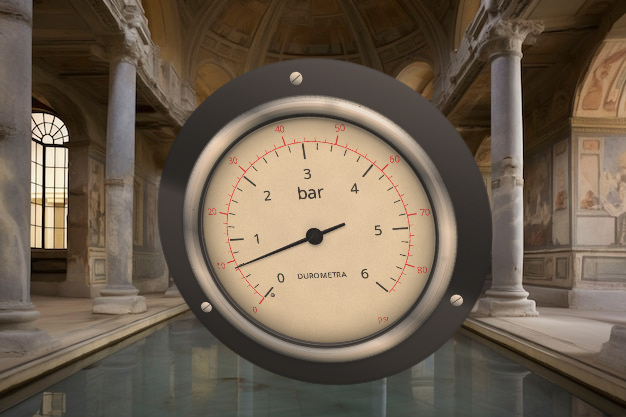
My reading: 0.6,bar
